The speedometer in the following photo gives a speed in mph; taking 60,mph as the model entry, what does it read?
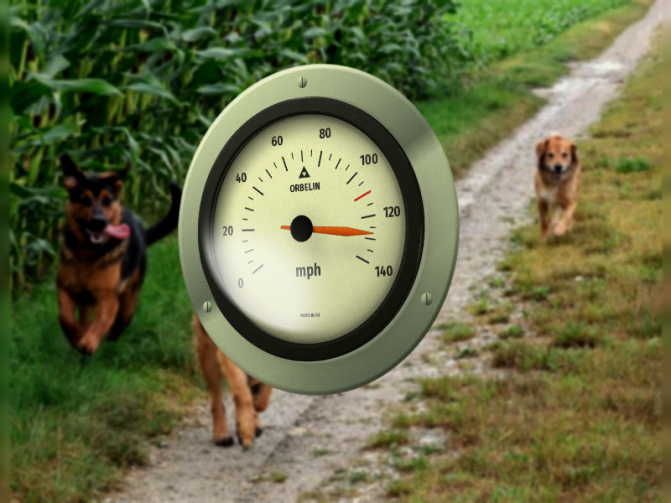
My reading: 127.5,mph
